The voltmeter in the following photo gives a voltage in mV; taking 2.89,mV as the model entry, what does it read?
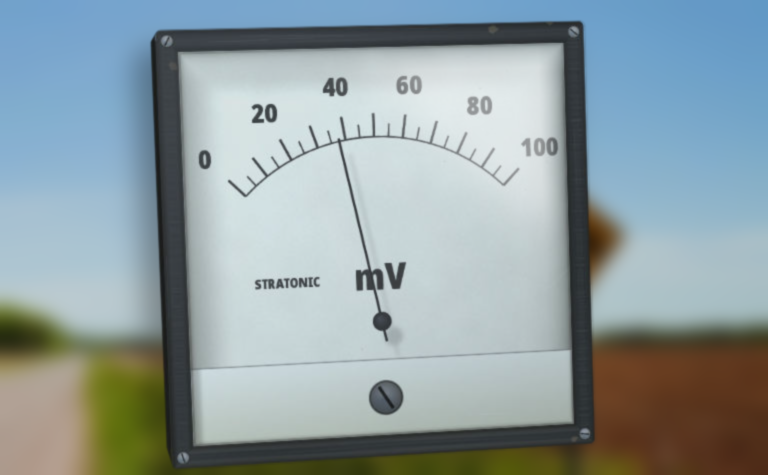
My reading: 37.5,mV
